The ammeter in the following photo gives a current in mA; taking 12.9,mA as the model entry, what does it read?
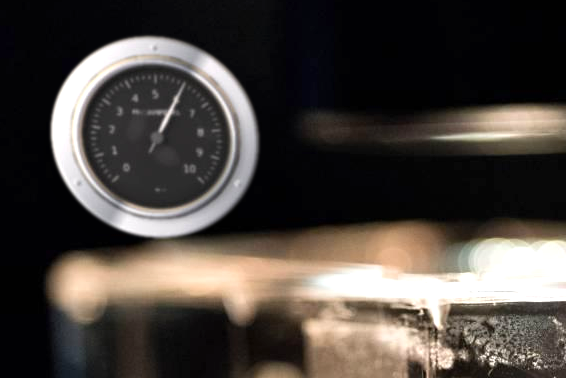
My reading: 6,mA
